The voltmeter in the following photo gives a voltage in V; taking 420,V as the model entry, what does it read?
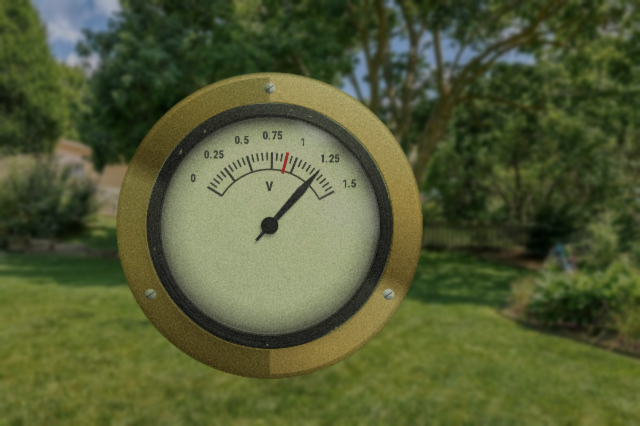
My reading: 1.25,V
